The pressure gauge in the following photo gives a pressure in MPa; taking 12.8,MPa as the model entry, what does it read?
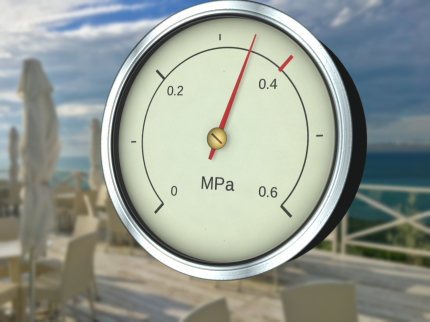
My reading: 0.35,MPa
